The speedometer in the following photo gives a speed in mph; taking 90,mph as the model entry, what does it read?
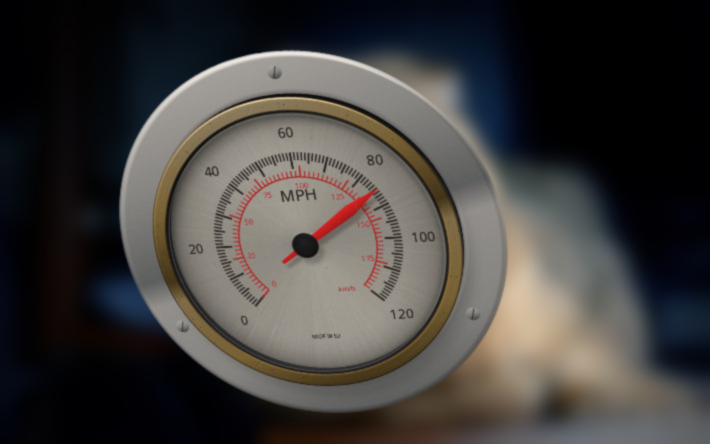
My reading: 85,mph
